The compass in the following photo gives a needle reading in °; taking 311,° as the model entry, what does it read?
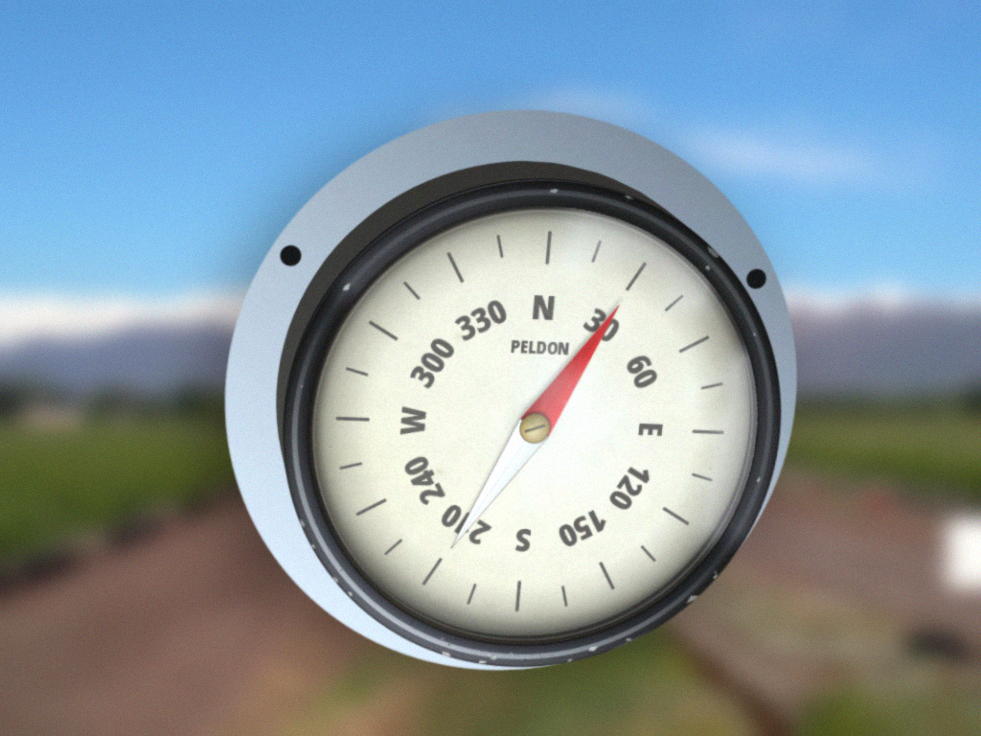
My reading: 30,°
